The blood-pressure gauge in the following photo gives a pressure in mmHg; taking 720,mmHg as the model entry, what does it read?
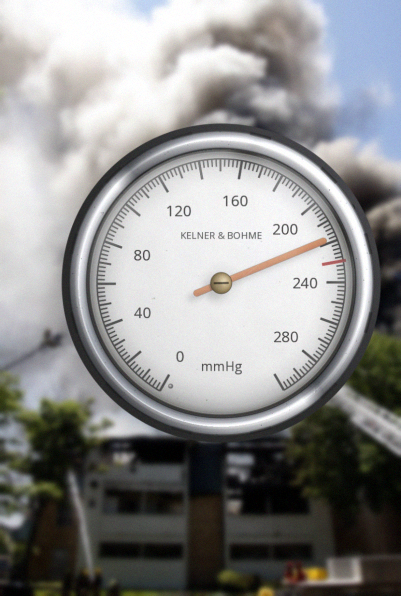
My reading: 218,mmHg
